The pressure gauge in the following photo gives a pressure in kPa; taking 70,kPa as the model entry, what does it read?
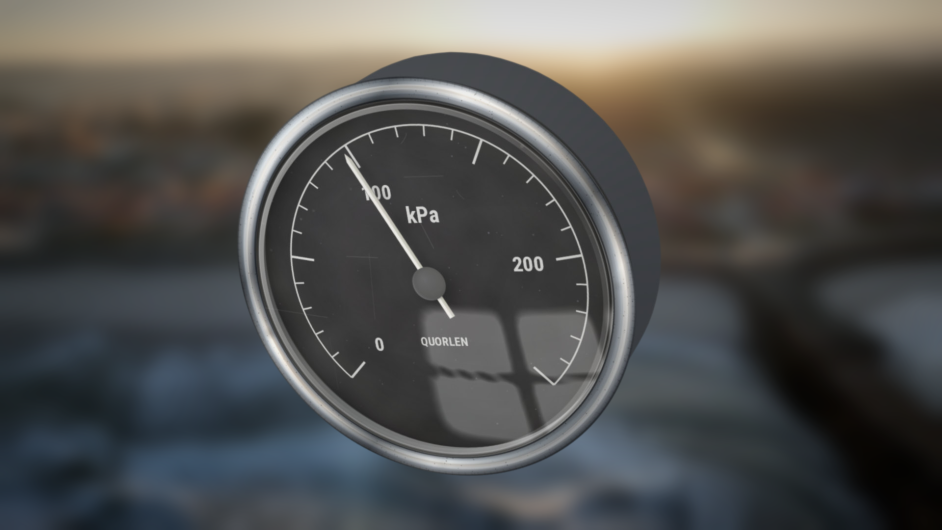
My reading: 100,kPa
